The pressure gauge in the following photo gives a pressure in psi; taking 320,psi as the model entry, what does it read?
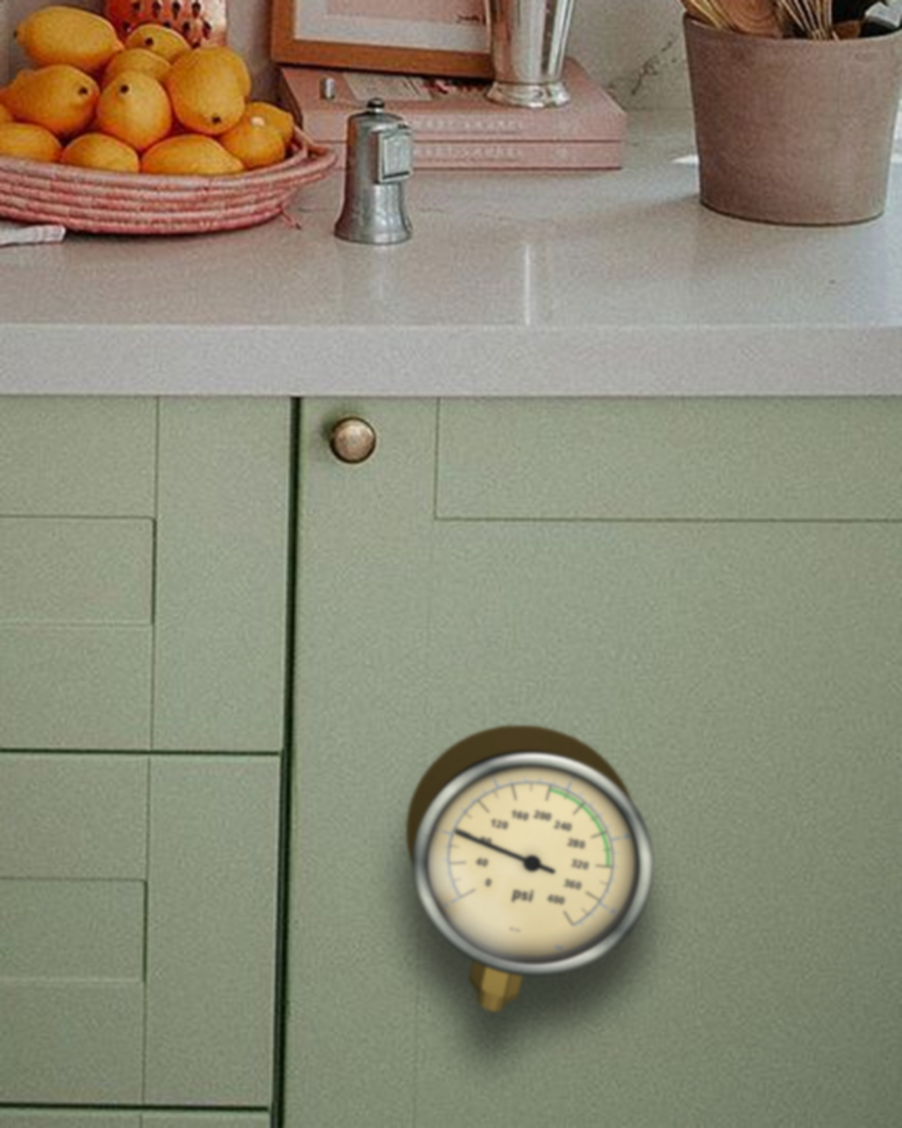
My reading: 80,psi
